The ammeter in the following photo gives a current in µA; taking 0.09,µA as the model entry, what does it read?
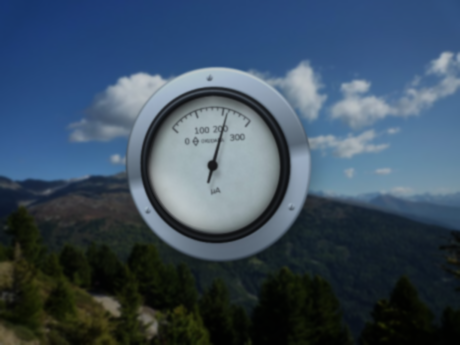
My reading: 220,µA
